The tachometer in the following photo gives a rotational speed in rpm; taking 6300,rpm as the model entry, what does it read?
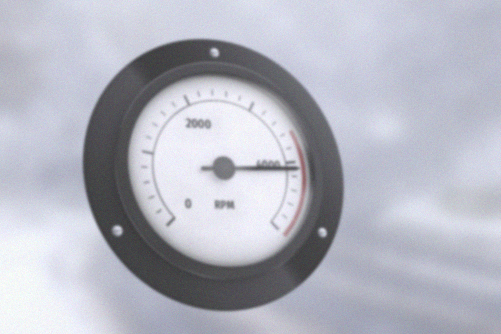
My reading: 4100,rpm
